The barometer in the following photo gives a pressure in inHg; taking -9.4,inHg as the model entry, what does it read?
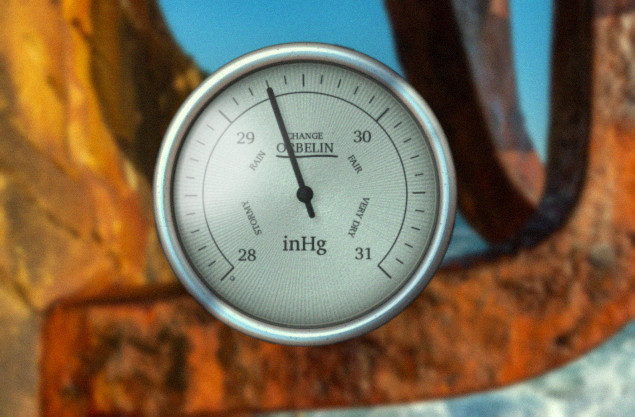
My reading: 29.3,inHg
